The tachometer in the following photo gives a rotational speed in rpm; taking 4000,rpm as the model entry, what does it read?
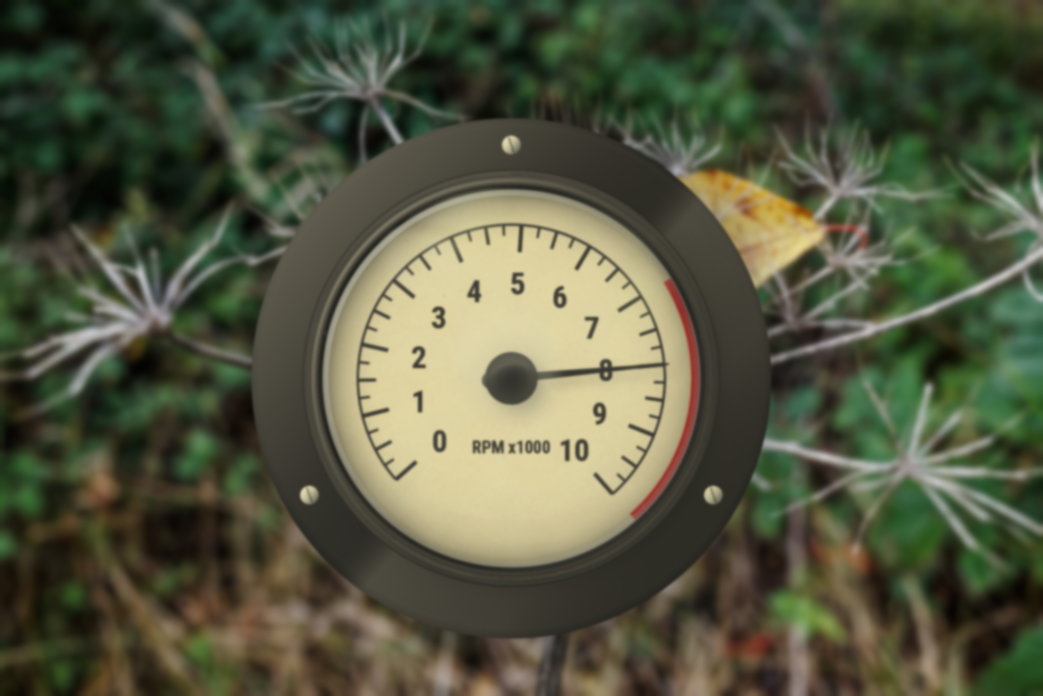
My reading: 8000,rpm
